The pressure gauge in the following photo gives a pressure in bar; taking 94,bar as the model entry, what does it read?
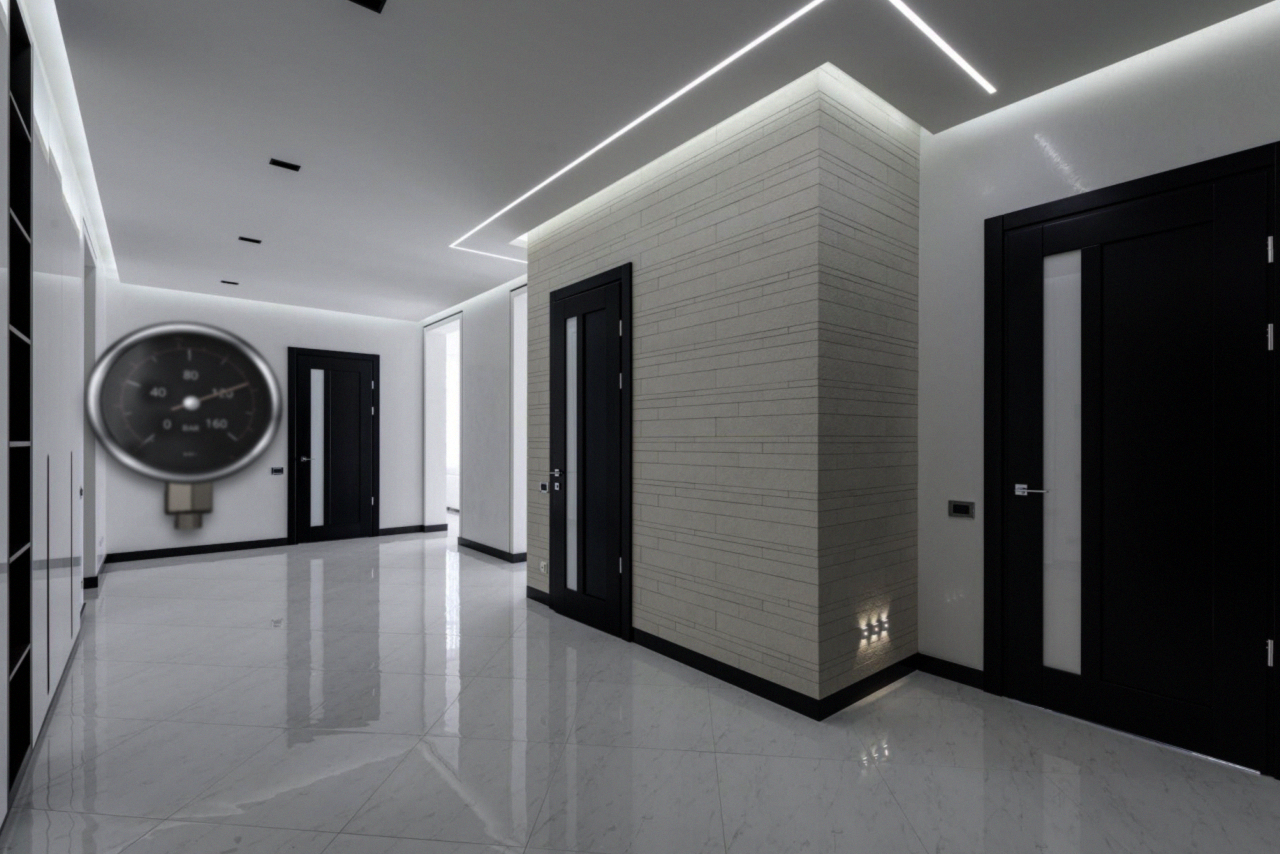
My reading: 120,bar
